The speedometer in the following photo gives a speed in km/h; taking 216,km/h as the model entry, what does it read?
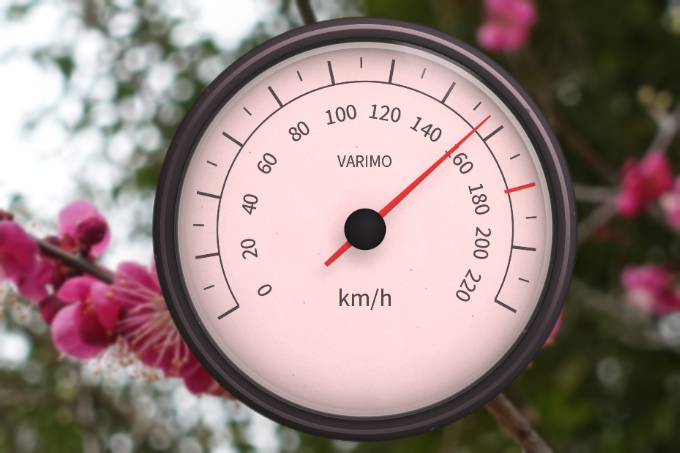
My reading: 155,km/h
